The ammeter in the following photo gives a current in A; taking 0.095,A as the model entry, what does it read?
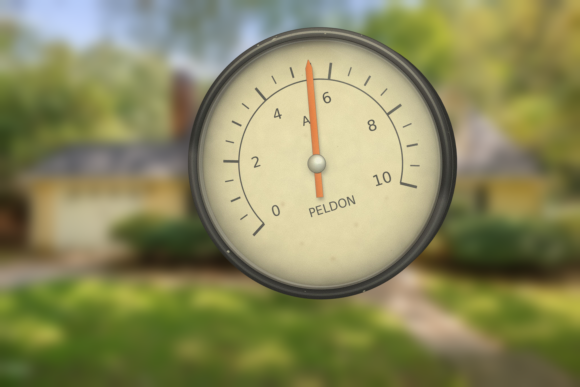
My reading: 5.5,A
